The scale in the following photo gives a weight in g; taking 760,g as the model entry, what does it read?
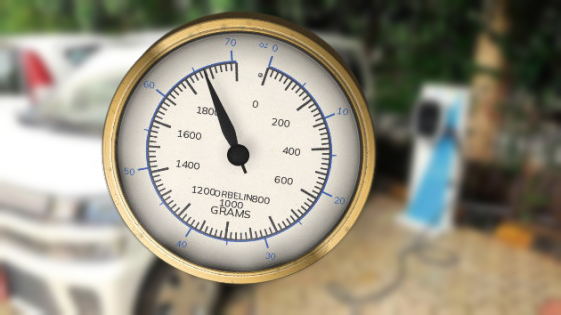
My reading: 1880,g
